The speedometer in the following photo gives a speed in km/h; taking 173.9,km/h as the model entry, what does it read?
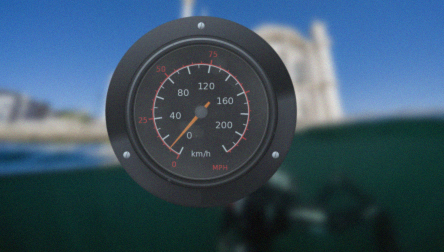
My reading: 10,km/h
